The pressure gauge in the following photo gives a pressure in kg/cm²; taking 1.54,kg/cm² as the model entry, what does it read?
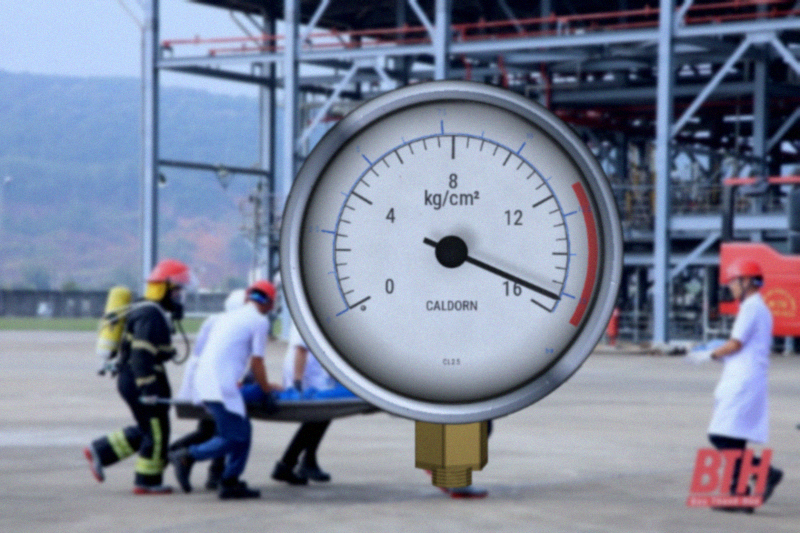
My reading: 15.5,kg/cm²
